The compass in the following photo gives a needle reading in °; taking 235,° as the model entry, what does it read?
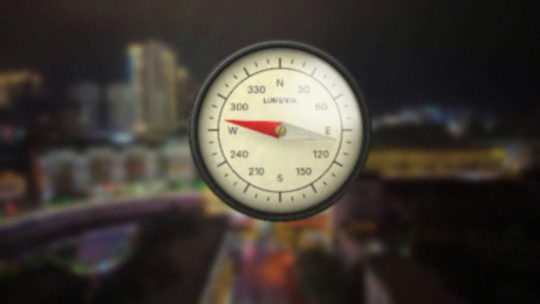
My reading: 280,°
